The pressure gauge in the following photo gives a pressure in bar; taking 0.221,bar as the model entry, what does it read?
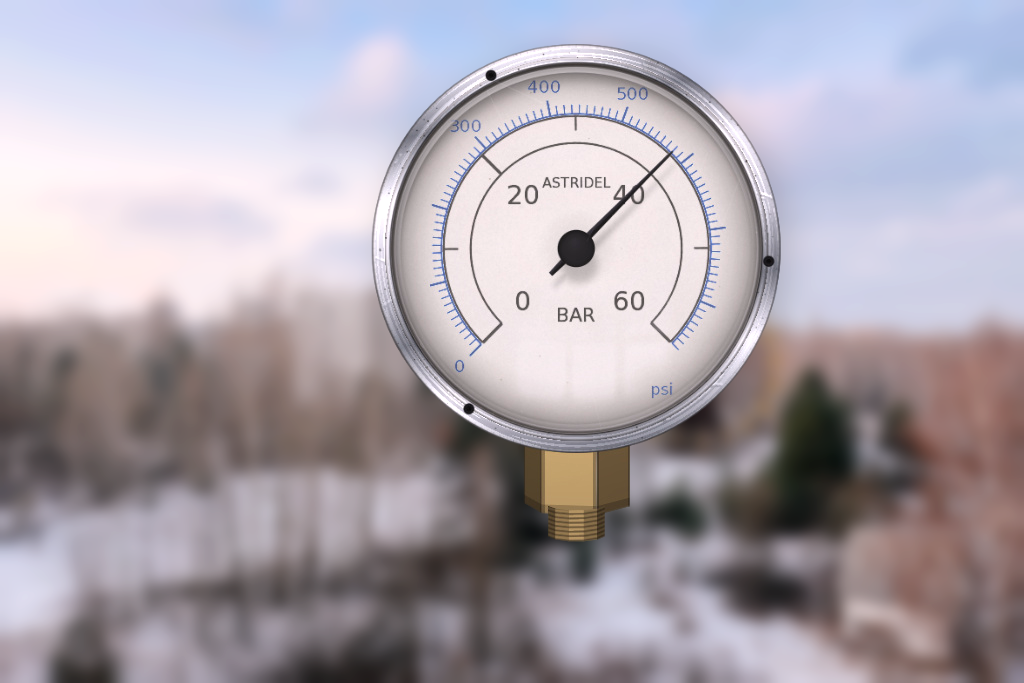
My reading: 40,bar
